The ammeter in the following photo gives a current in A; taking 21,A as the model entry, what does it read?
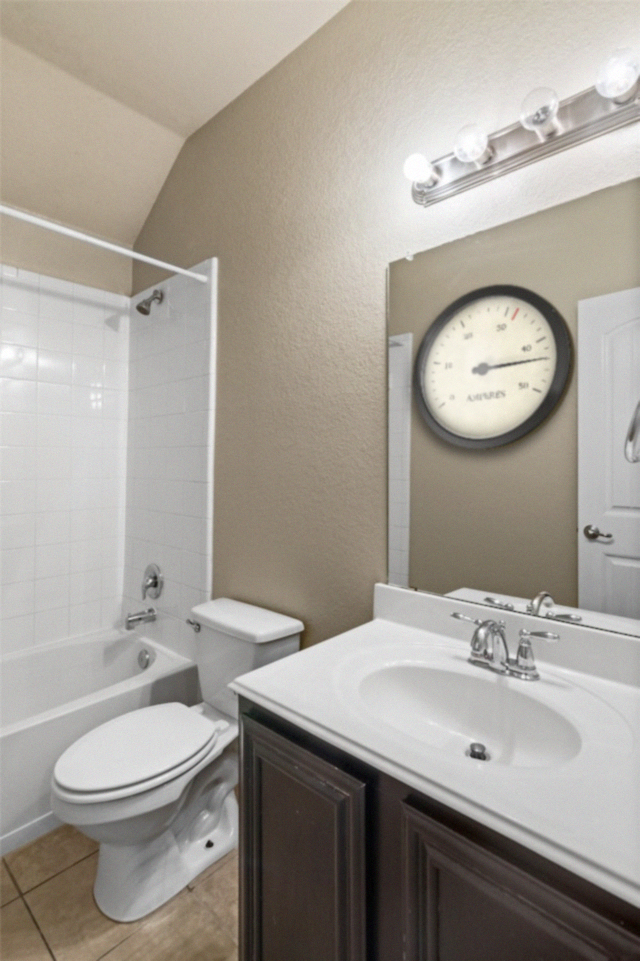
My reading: 44,A
